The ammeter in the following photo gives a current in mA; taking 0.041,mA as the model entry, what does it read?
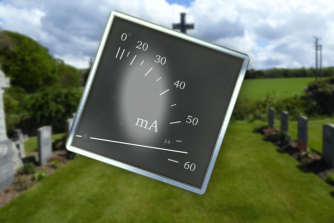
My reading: 57.5,mA
